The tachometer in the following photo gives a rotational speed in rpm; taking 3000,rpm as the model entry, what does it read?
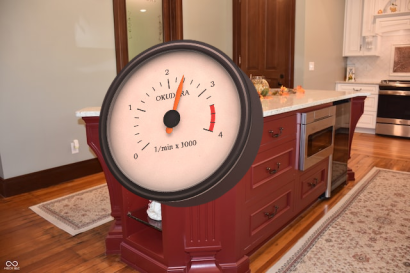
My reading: 2400,rpm
